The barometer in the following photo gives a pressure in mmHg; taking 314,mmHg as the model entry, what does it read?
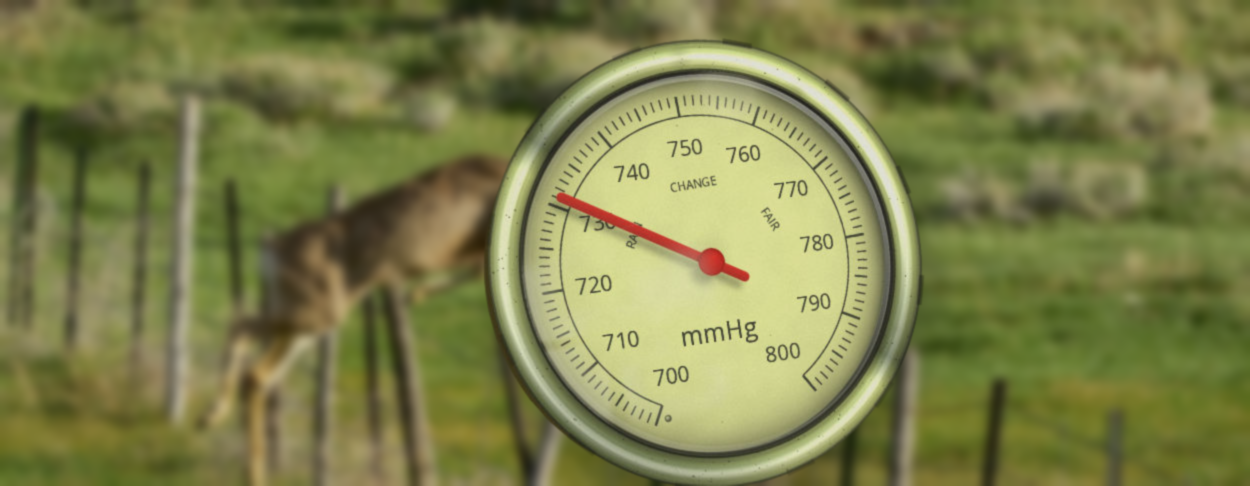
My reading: 731,mmHg
